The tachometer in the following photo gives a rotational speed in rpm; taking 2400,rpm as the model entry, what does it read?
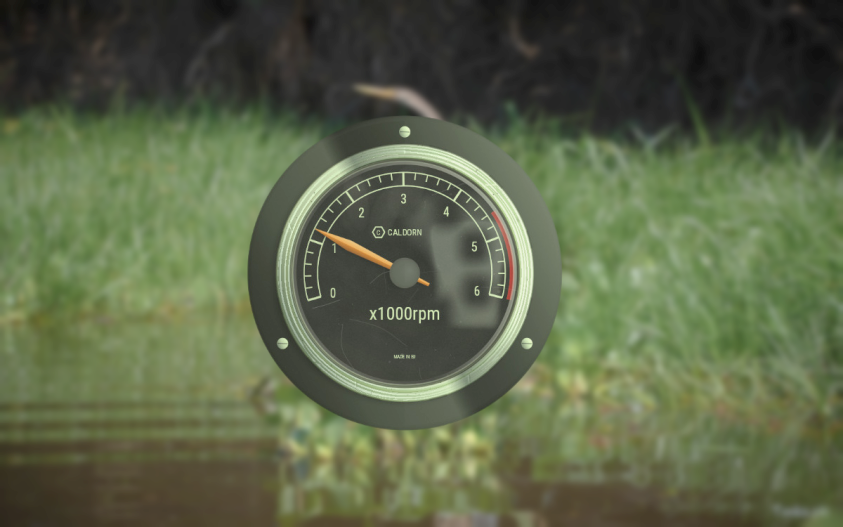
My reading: 1200,rpm
